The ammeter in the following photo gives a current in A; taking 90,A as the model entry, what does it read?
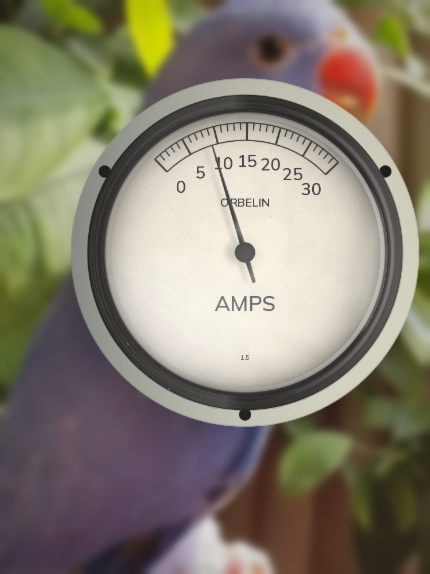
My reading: 9,A
